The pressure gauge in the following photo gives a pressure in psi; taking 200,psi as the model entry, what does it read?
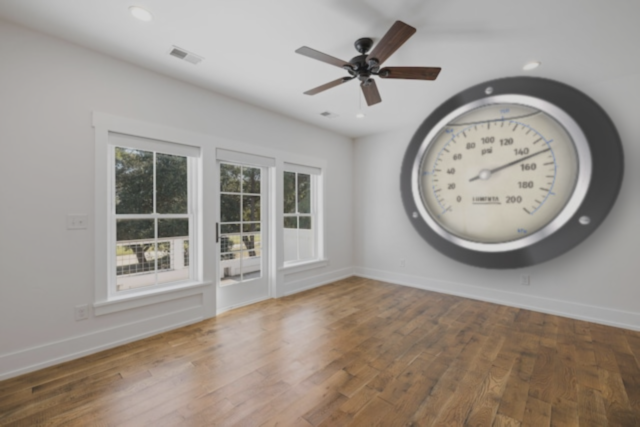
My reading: 150,psi
